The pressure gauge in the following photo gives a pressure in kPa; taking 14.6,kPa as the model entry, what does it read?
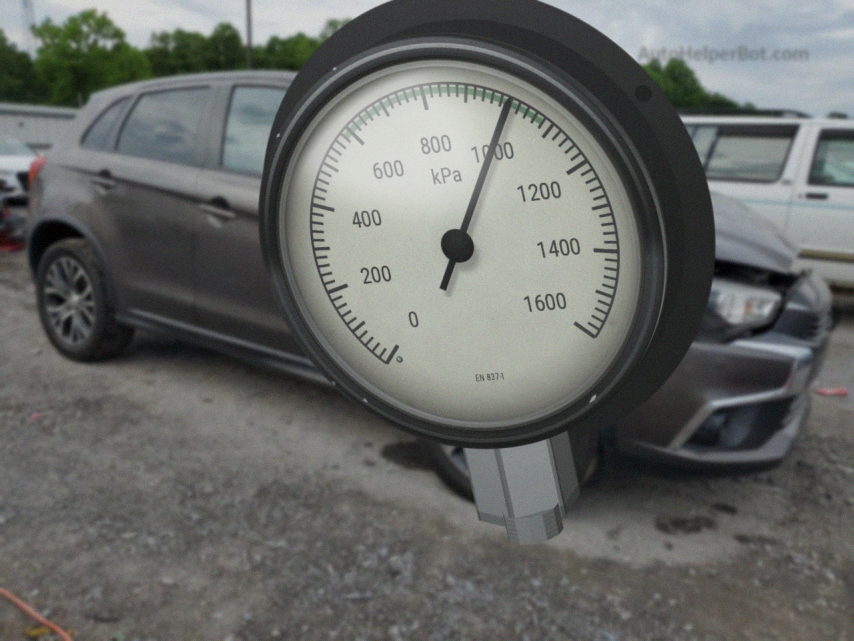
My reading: 1000,kPa
